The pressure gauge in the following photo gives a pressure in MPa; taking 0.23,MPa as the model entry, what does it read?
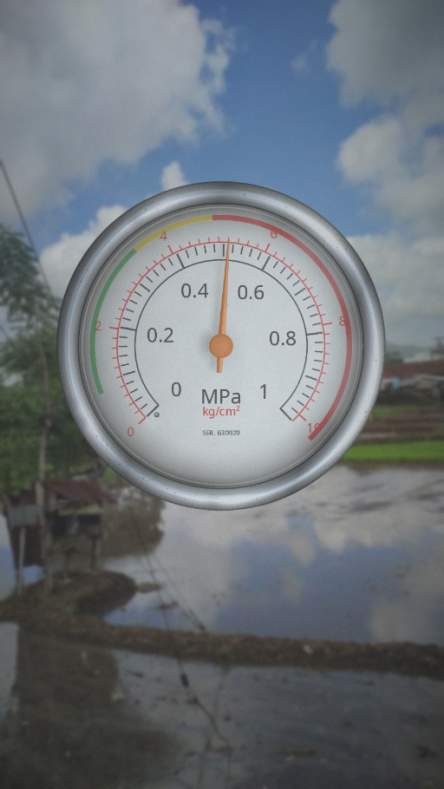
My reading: 0.51,MPa
